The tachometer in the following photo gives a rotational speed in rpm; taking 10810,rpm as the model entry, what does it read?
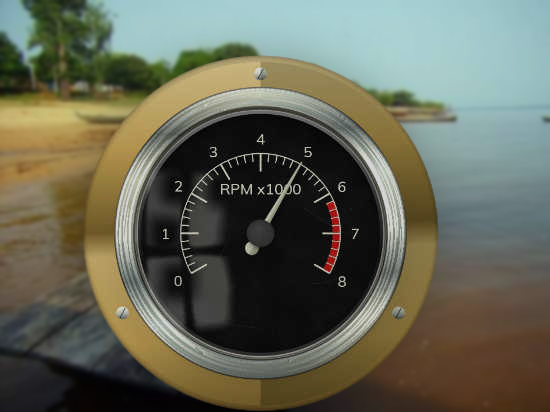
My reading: 5000,rpm
